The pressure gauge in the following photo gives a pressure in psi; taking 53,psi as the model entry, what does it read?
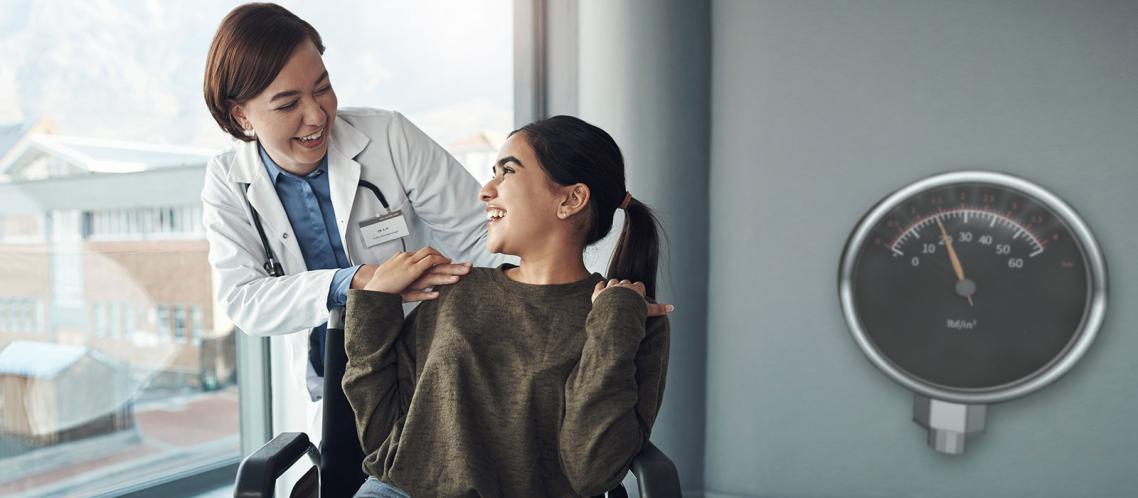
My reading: 20,psi
